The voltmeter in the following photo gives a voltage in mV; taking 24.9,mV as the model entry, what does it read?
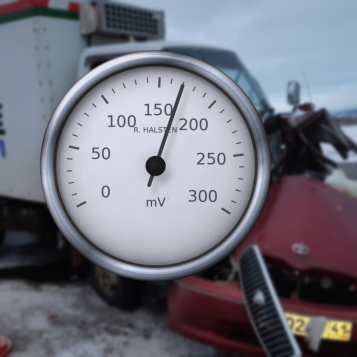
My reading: 170,mV
